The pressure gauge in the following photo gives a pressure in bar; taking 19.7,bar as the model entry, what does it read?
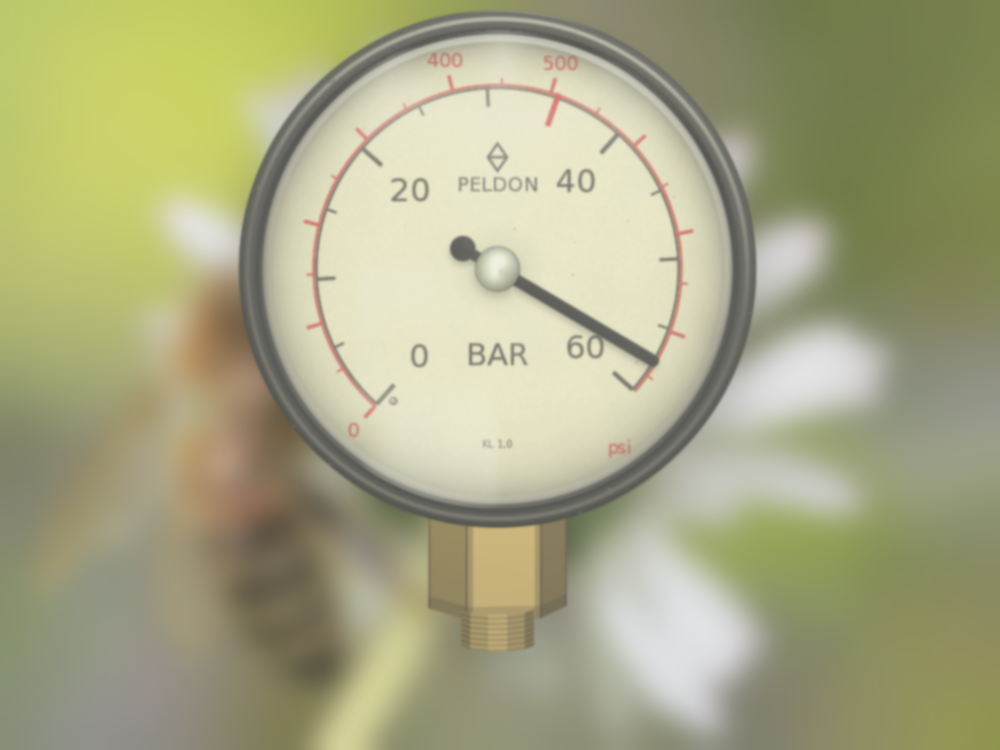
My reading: 57.5,bar
